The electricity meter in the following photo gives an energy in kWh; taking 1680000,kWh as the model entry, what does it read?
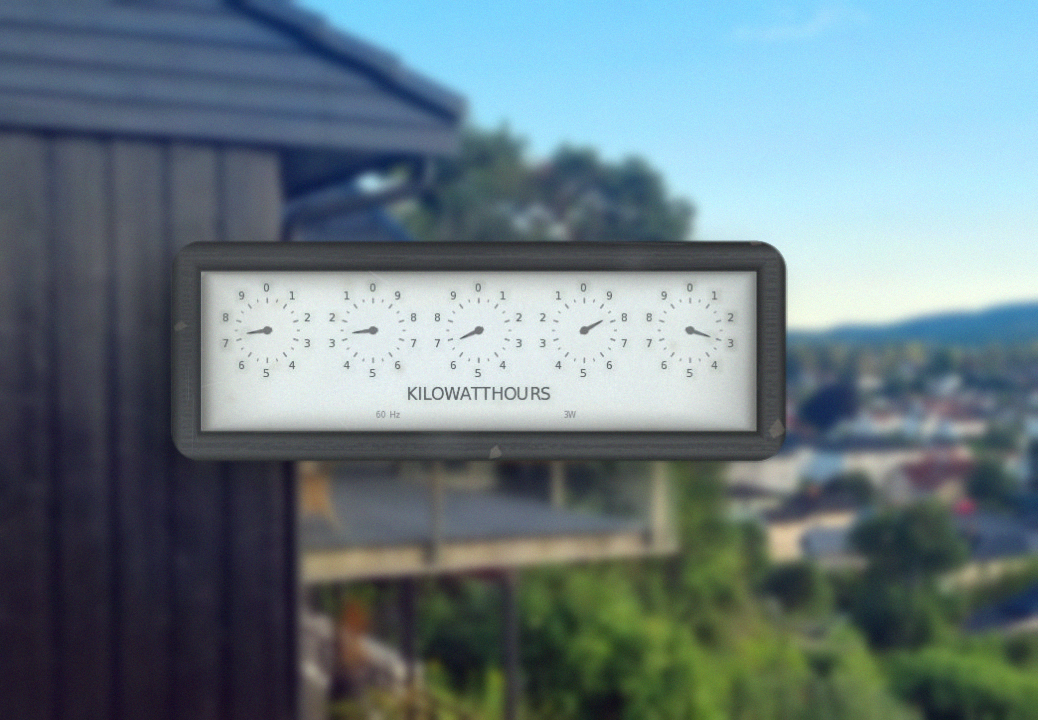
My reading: 72683,kWh
